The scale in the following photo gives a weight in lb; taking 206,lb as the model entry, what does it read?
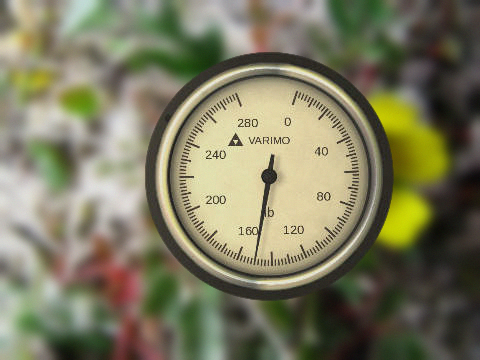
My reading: 150,lb
